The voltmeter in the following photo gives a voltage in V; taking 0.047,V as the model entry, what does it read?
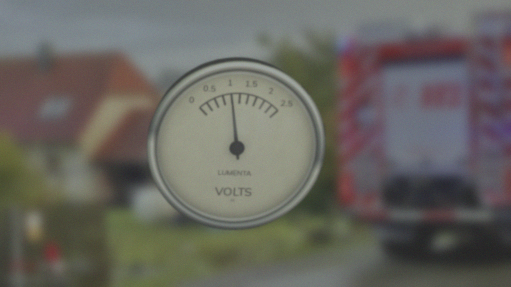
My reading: 1,V
